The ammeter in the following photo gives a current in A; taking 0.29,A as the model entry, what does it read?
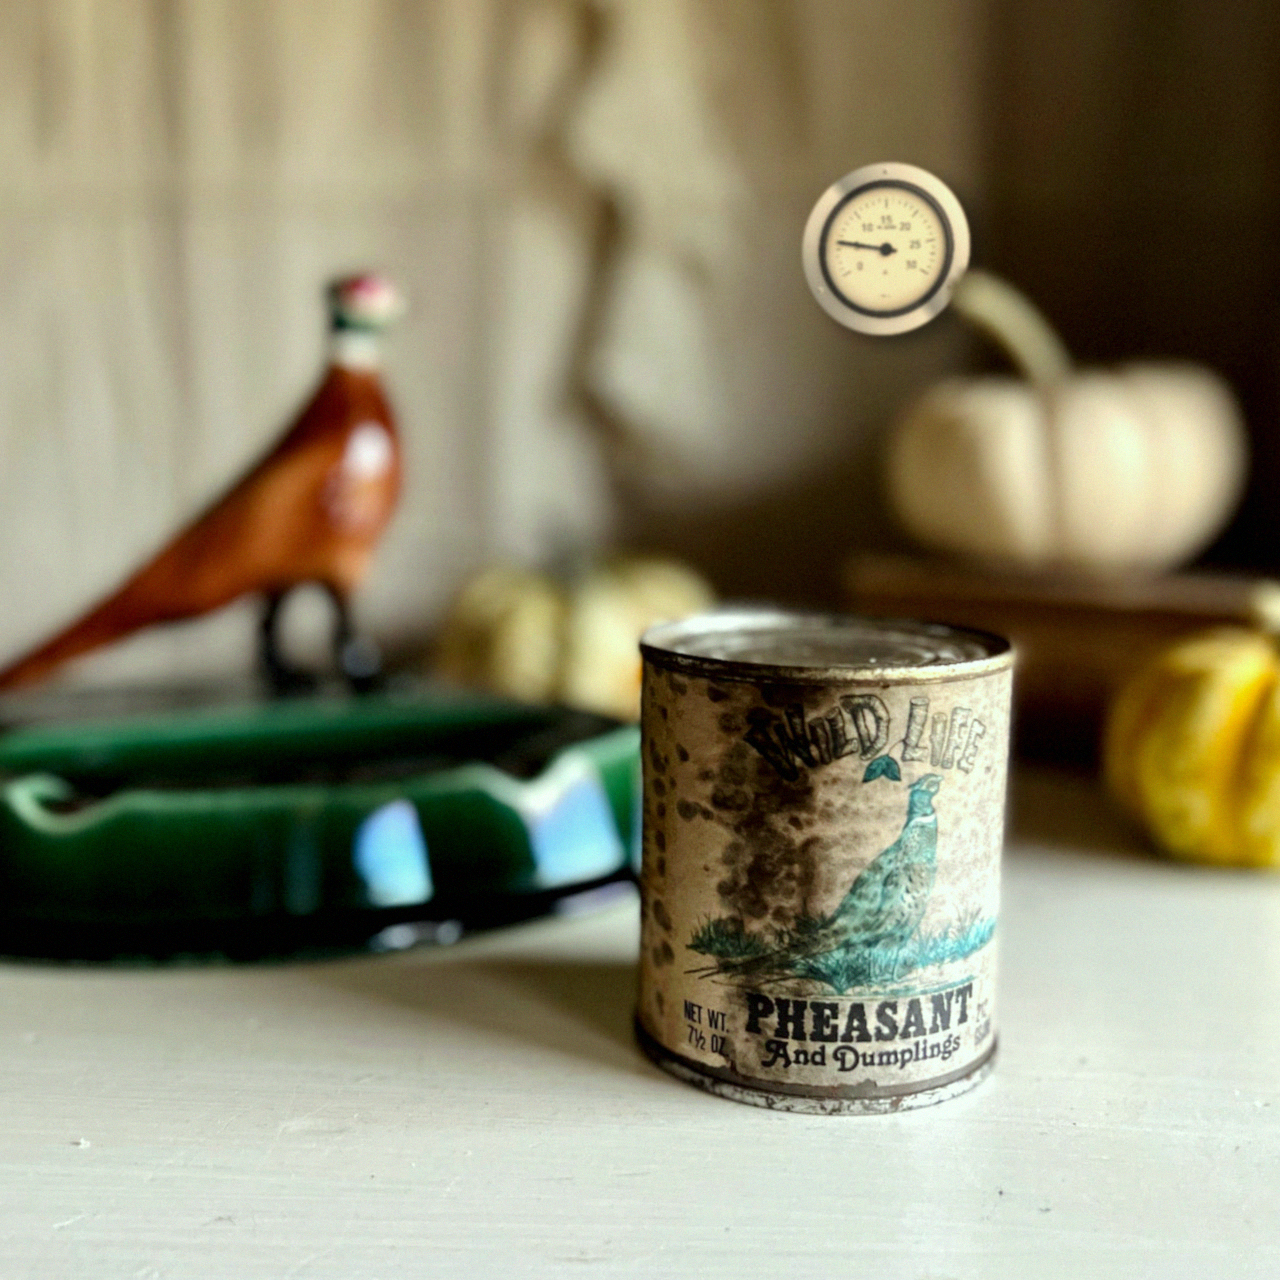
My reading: 5,A
